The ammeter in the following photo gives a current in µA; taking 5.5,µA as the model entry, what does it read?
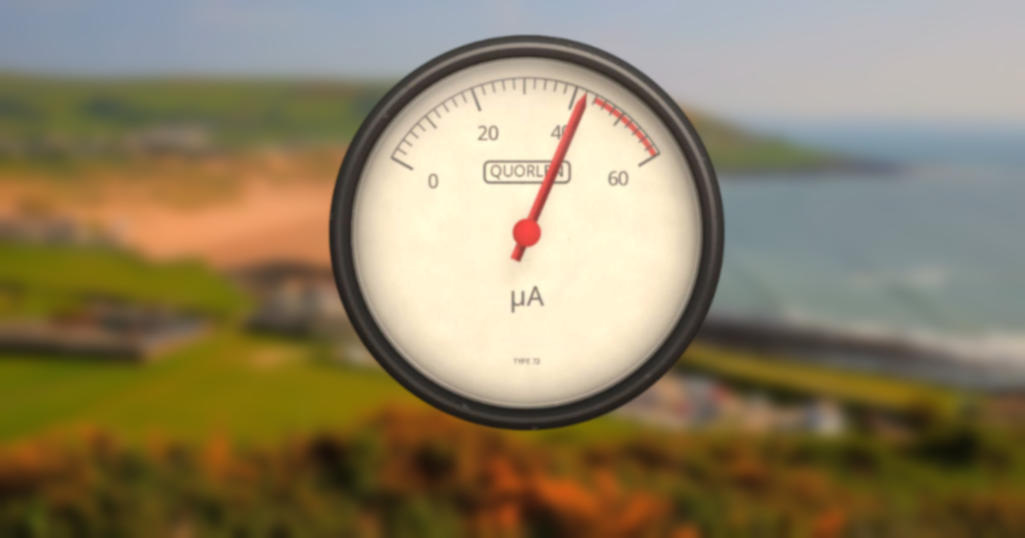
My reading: 42,µA
